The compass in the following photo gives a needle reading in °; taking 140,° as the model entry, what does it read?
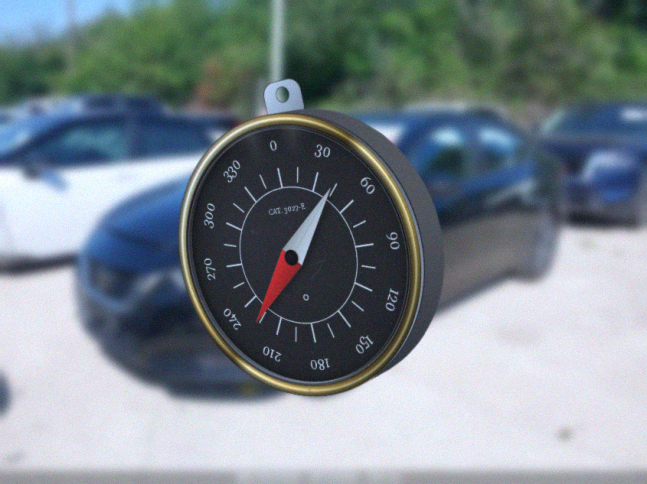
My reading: 225,°
